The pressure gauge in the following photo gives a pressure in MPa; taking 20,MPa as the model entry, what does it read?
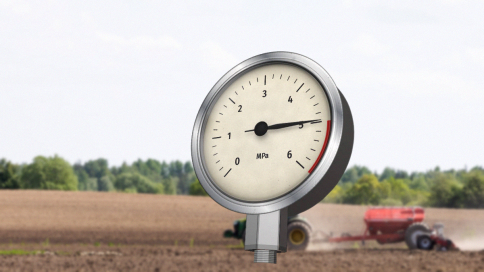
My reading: 5,MPa
